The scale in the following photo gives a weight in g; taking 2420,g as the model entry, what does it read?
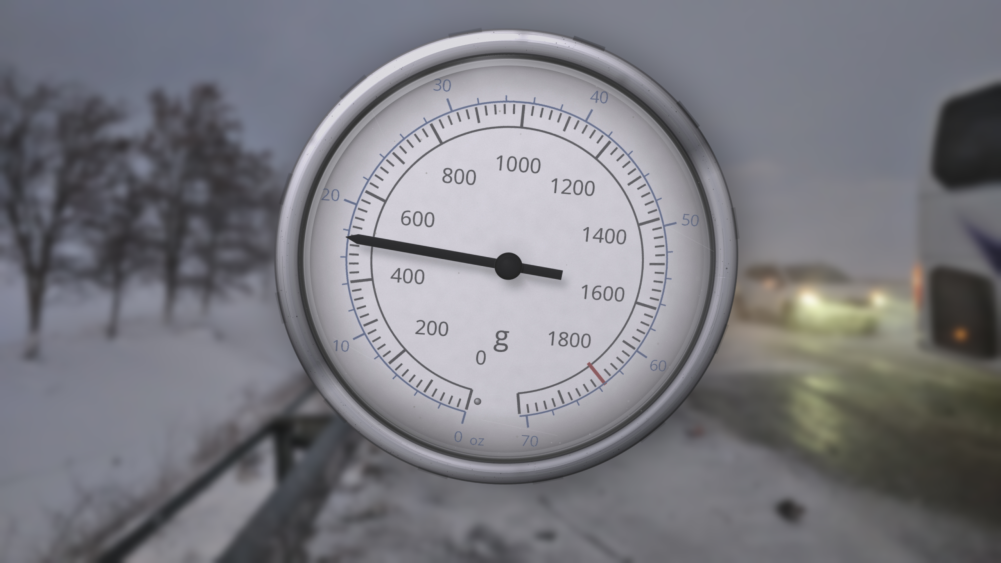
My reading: 500,g
